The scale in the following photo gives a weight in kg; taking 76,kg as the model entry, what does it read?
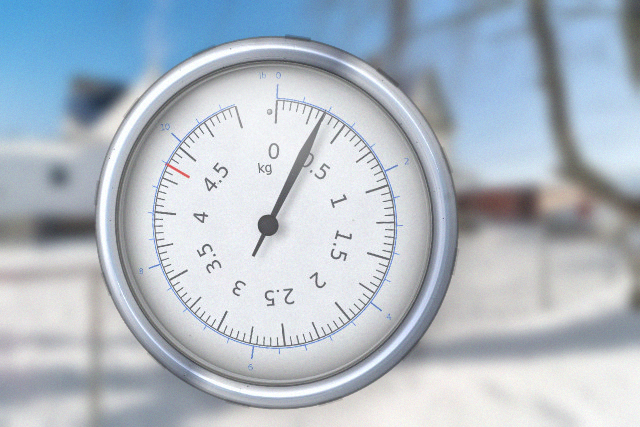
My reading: 0.35,kg
